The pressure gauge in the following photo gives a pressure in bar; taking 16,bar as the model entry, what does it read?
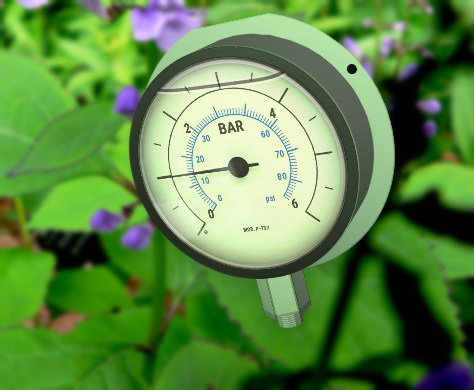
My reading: 1,bar
